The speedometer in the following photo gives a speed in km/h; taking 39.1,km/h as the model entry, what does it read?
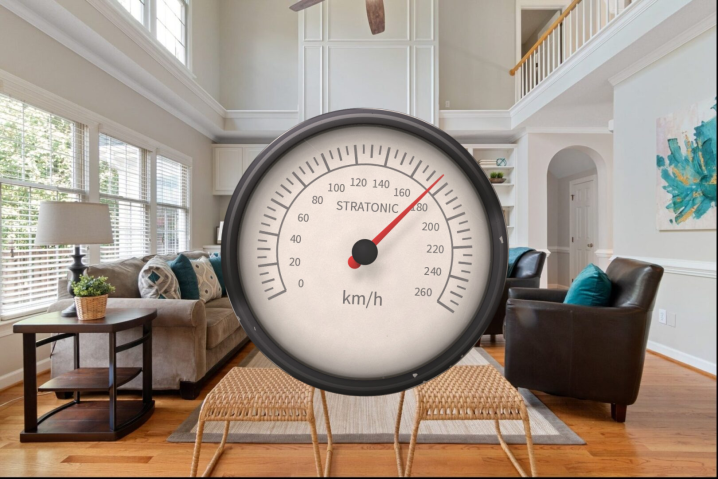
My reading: 175,km/h
